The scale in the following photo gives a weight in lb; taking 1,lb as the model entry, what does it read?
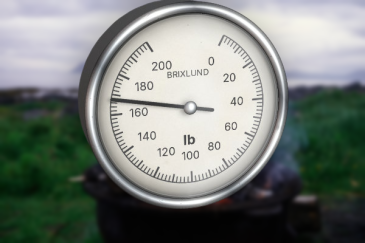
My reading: 168,lb
